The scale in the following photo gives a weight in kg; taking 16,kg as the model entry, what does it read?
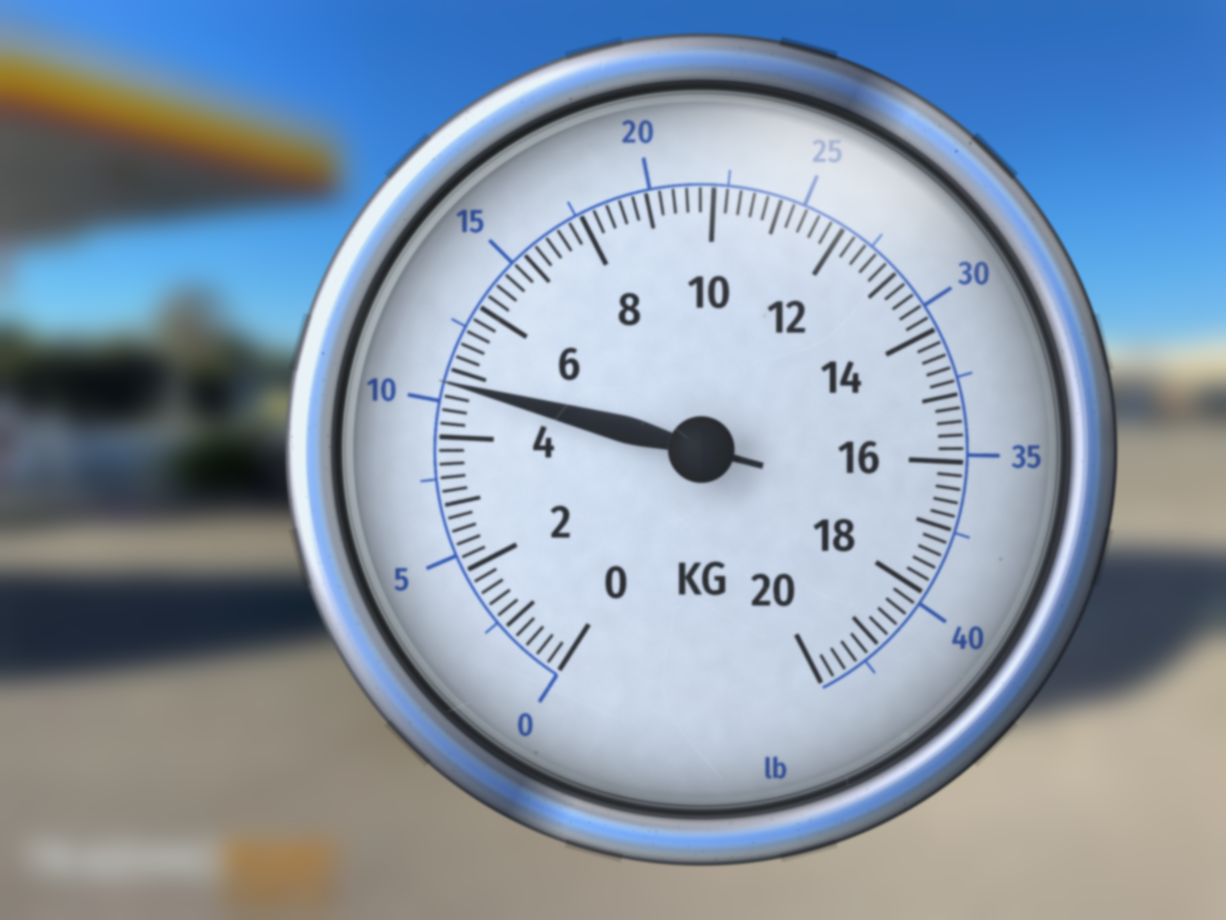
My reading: 4.8,kg
